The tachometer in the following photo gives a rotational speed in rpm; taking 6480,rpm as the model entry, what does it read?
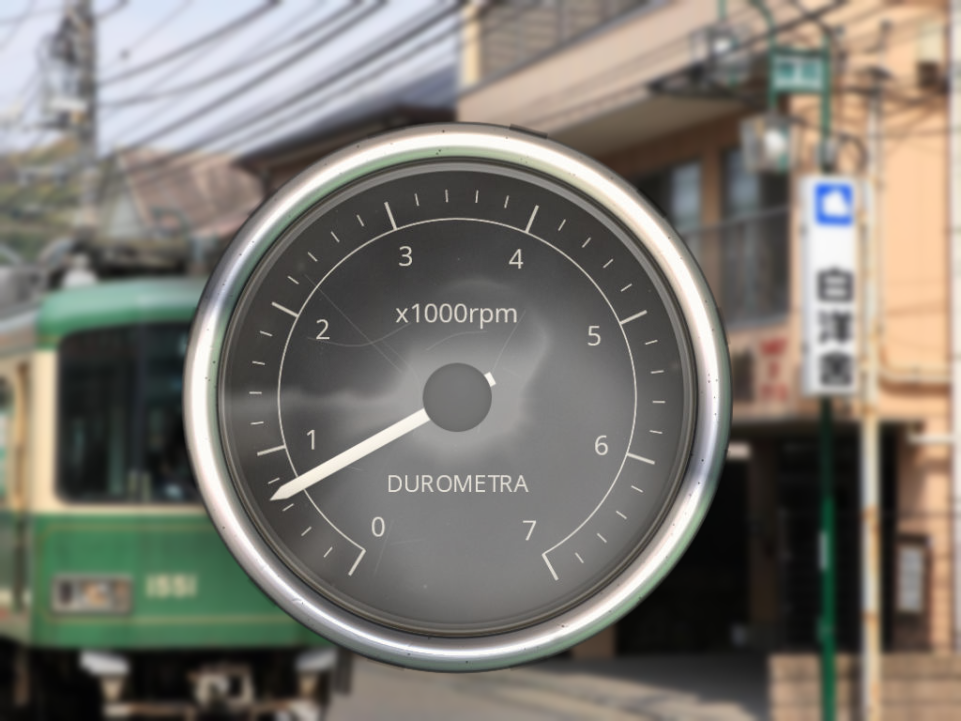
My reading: 700,rpm
